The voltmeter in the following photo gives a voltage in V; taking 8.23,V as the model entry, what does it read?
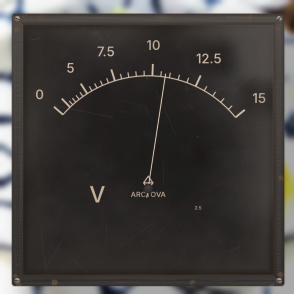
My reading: 10.75,V
